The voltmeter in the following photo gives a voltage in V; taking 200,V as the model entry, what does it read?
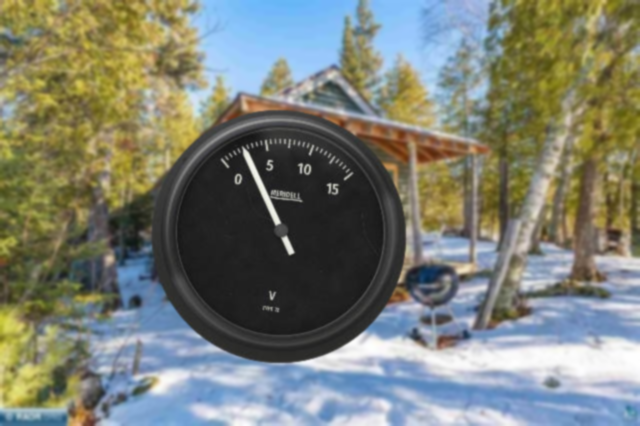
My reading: 2.5,V
